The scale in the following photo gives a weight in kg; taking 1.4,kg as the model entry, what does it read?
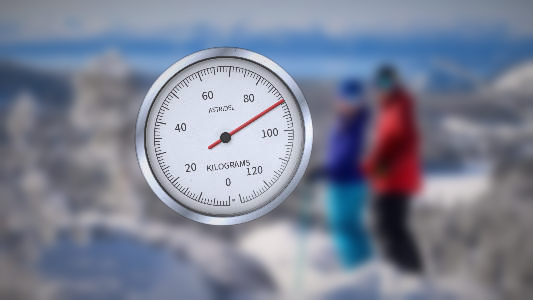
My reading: 90,kg
